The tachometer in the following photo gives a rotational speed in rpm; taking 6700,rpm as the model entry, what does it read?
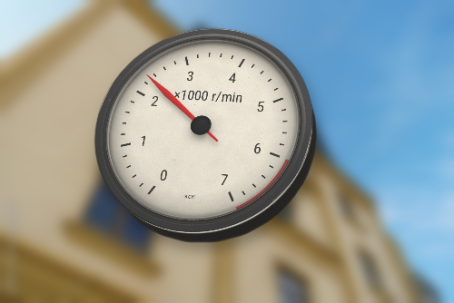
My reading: 2300,rpm
